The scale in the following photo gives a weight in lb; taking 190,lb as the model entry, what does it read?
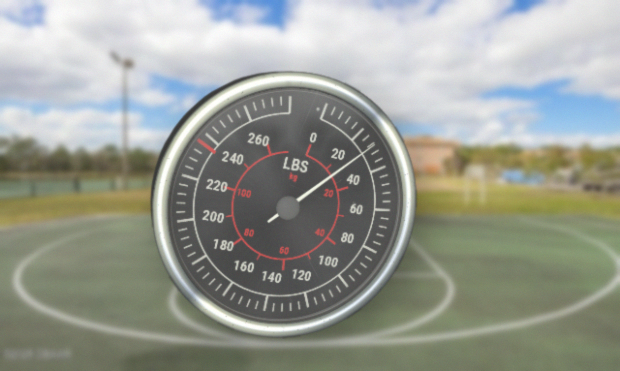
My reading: 28,lb
